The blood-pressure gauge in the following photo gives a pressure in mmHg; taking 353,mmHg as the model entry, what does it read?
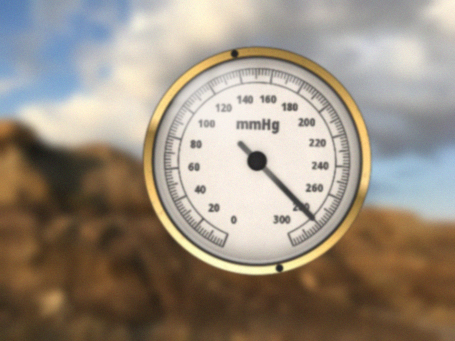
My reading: 280,mmHg
